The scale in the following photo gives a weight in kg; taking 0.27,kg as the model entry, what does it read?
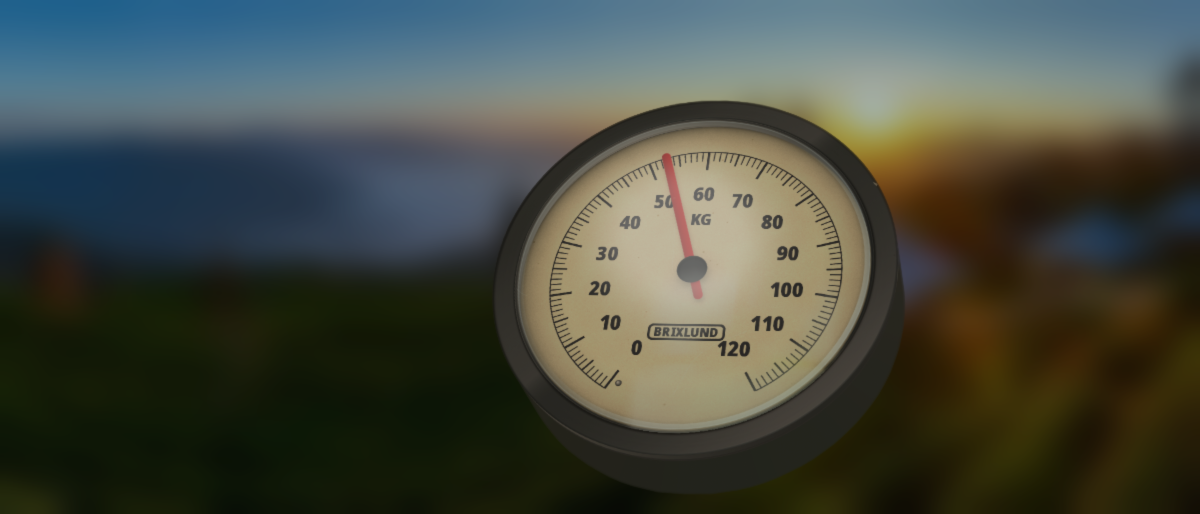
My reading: 53,kg
